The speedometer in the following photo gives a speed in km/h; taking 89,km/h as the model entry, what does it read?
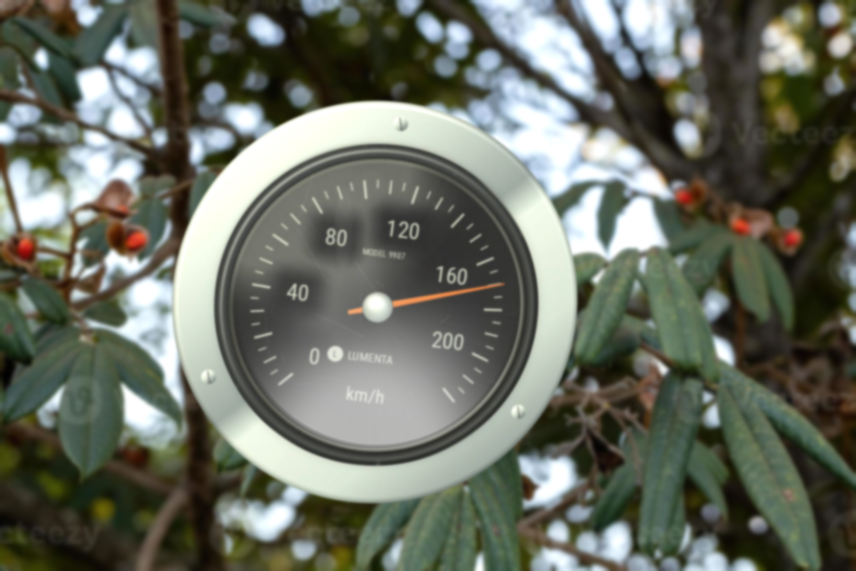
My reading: 170,km/h
